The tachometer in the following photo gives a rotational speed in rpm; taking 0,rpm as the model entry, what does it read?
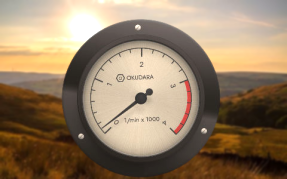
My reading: 100,rpm
